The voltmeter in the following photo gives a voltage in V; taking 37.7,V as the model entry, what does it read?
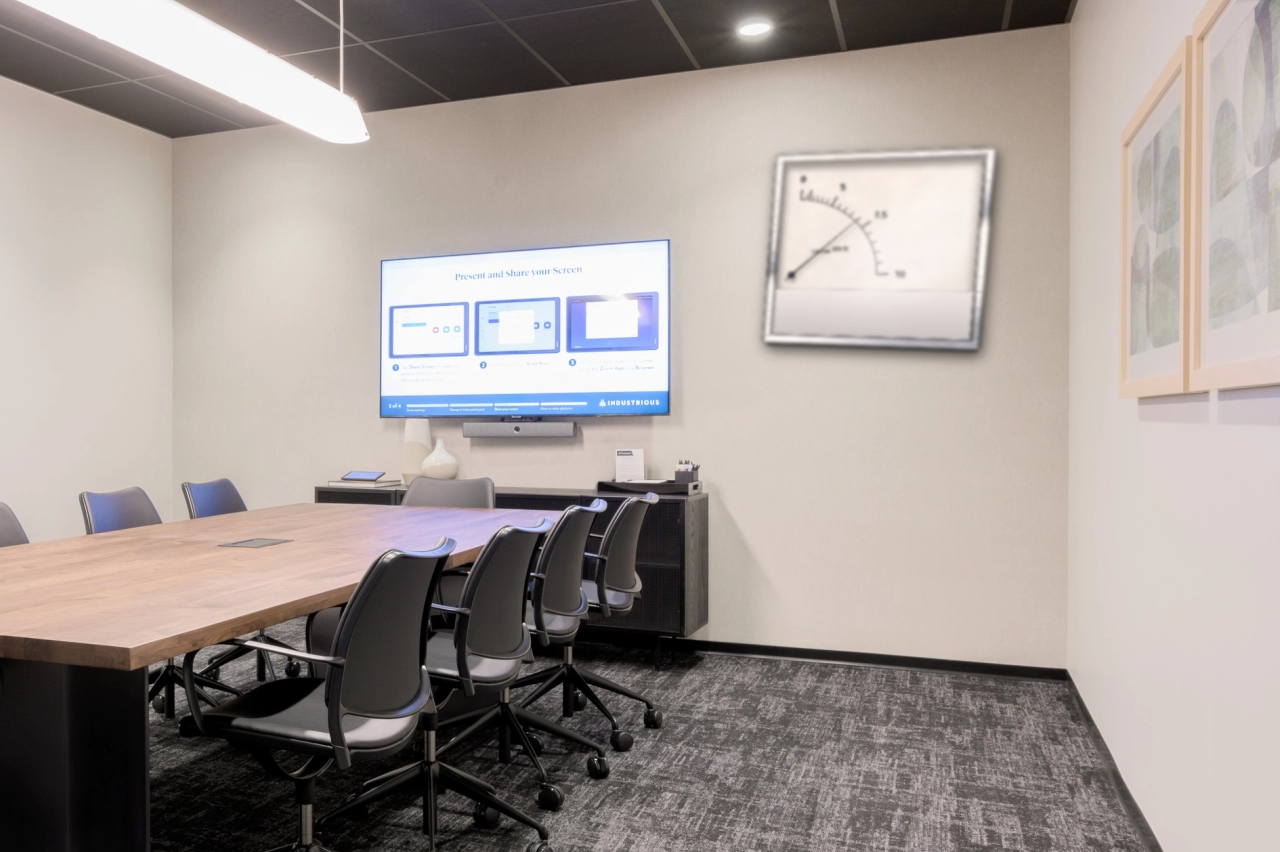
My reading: 7,V
